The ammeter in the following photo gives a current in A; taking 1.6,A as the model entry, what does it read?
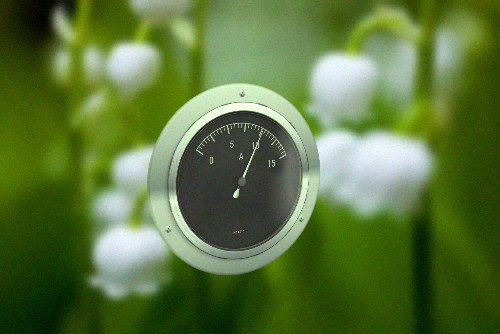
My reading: 10,A
